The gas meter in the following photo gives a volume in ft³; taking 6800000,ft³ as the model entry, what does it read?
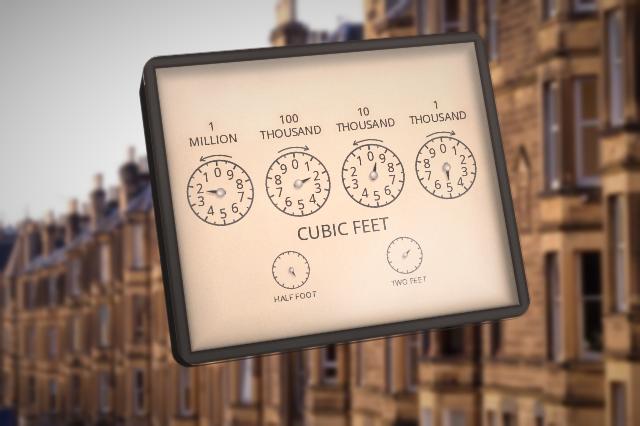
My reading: 219500,ft³
